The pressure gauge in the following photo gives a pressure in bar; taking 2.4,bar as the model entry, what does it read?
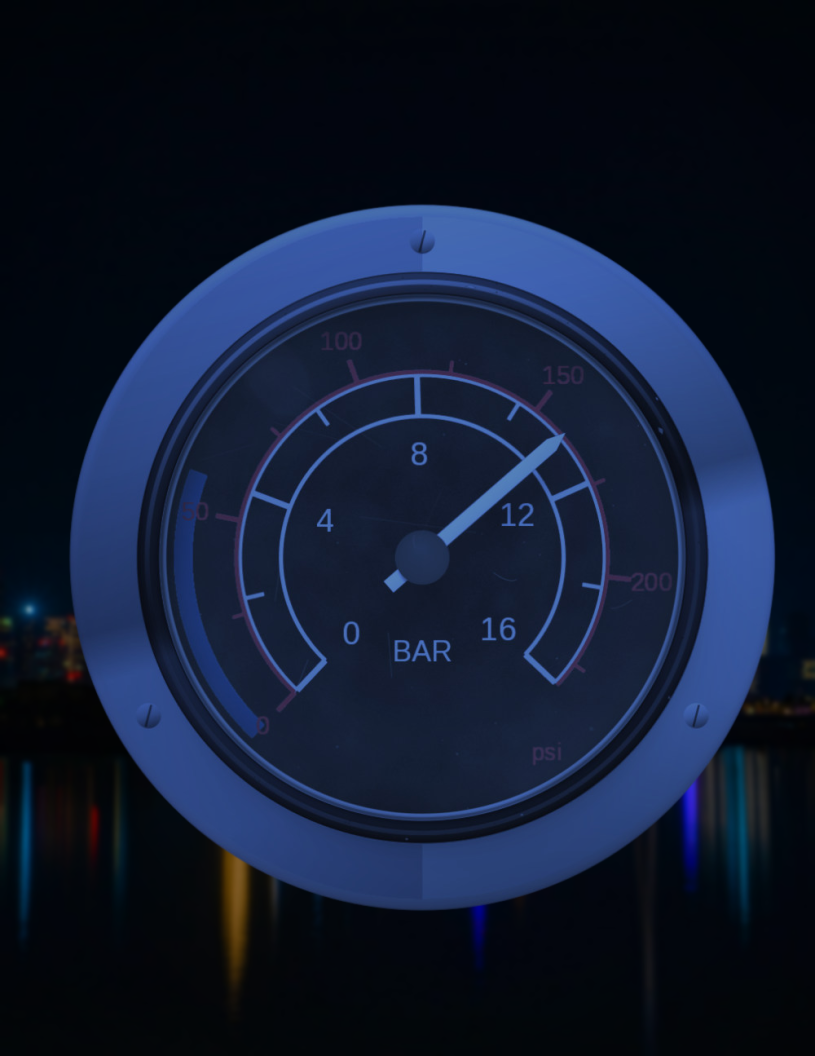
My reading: 11,bar
